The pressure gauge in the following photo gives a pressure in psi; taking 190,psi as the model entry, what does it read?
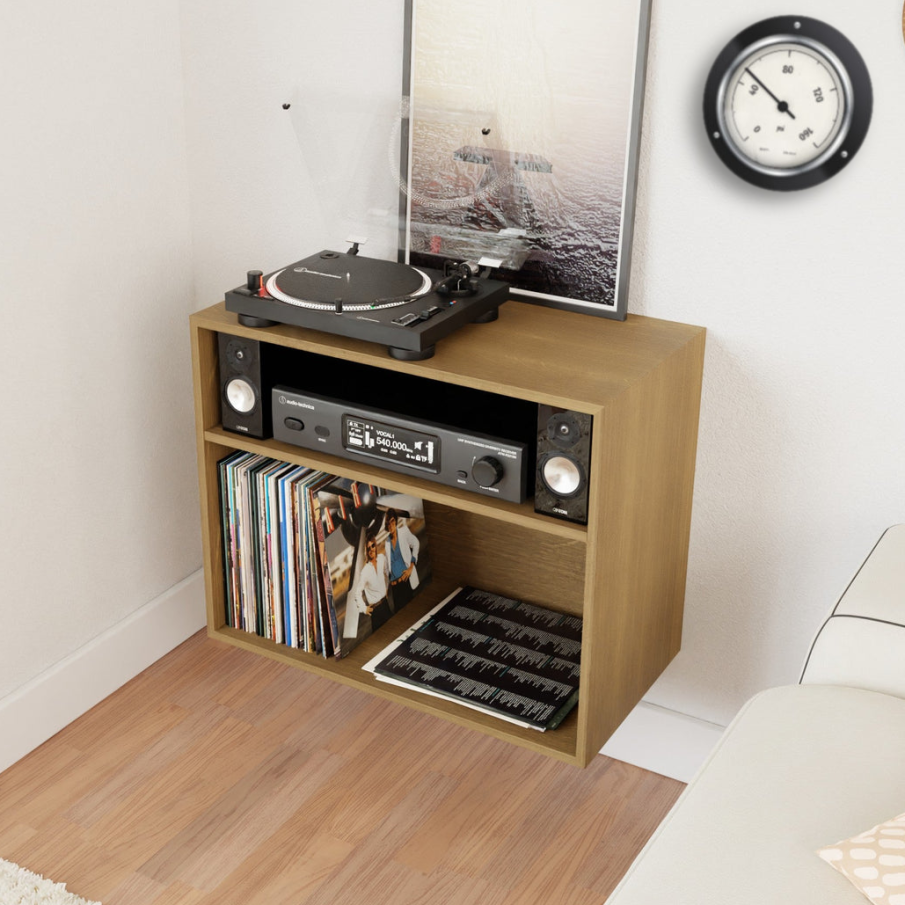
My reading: 50,psi
